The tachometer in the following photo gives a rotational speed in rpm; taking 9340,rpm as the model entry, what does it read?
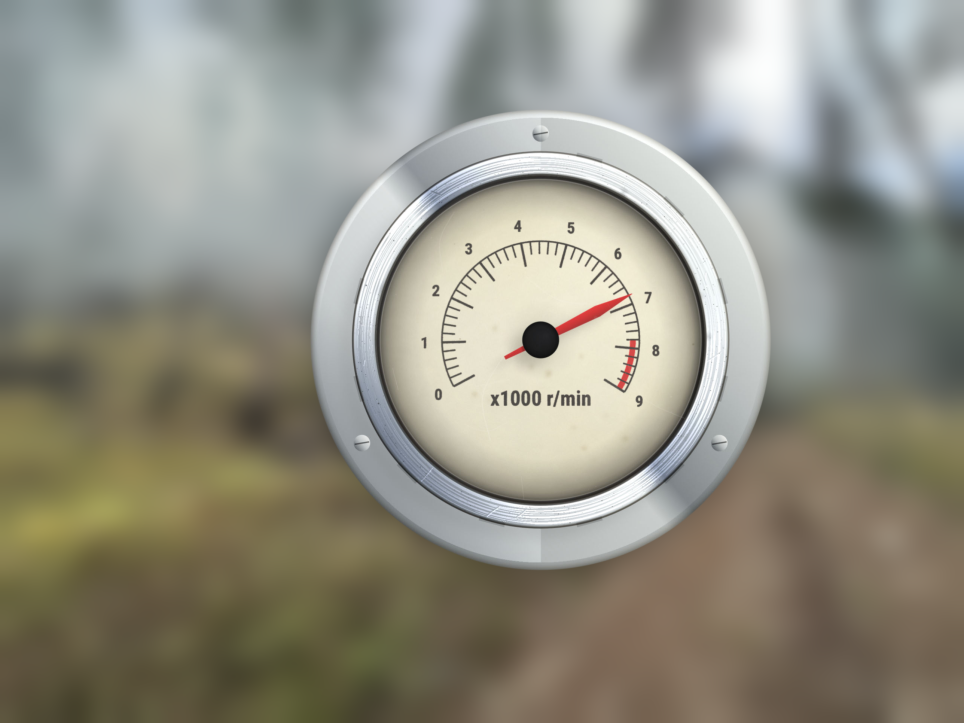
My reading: 6800,rpm
